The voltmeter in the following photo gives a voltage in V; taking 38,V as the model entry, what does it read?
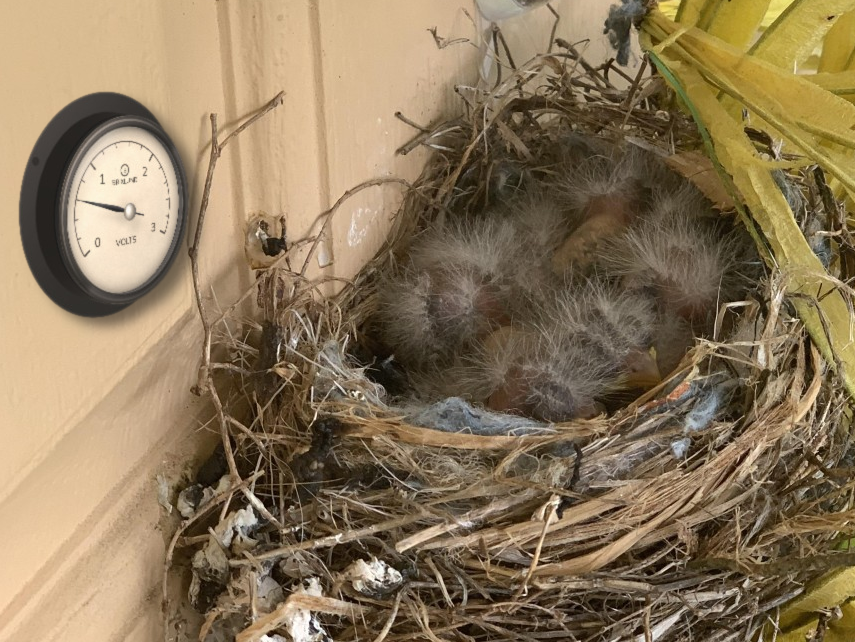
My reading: 0.6,V
